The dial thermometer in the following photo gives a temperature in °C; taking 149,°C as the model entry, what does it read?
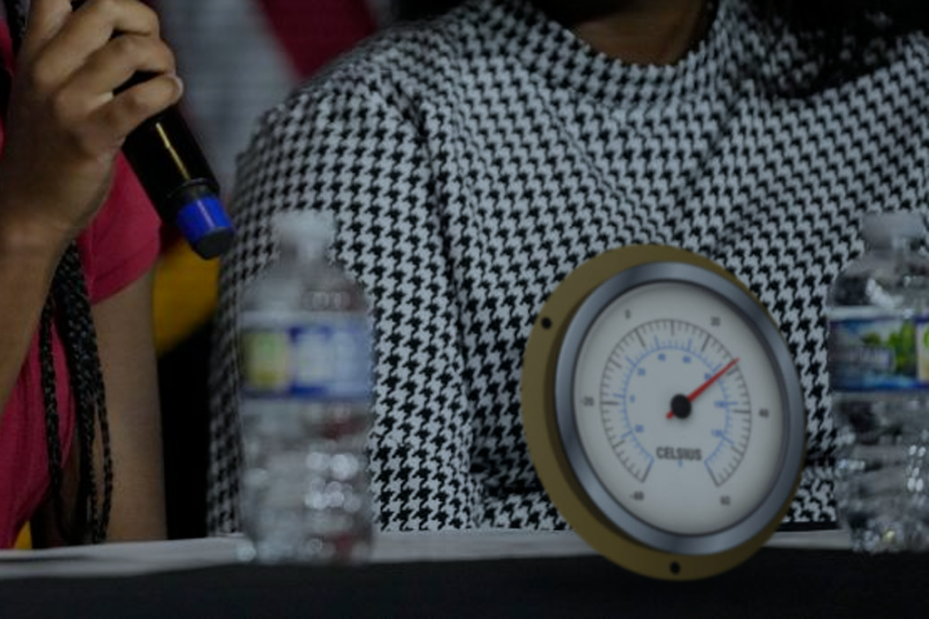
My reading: 28,°C
